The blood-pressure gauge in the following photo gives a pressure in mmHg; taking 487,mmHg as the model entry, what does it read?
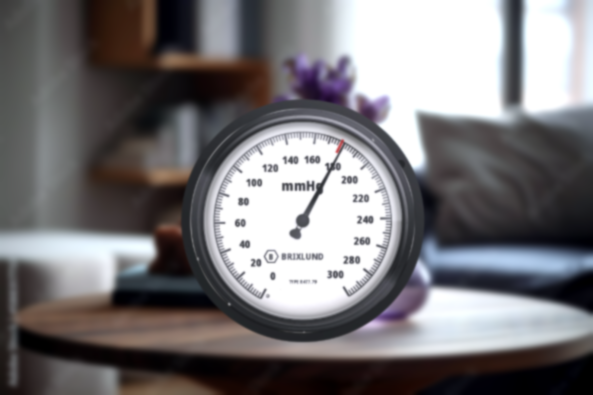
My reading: 180,mmHg
